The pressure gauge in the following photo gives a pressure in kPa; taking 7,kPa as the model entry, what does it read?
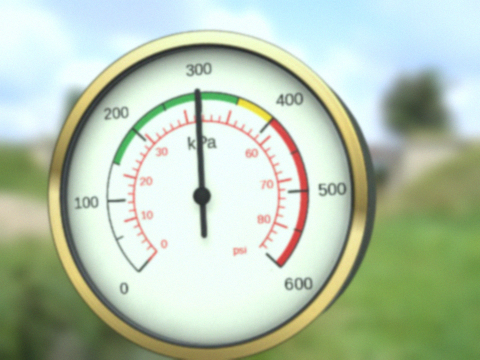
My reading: 300,kPa
